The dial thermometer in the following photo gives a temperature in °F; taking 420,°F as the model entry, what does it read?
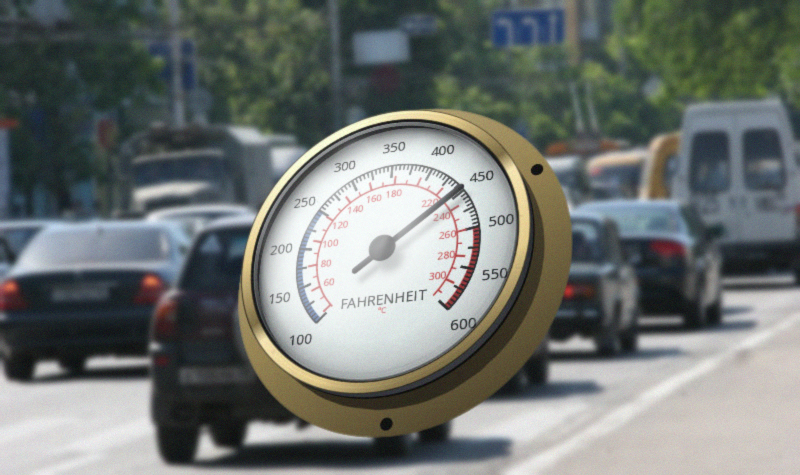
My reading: 450,°F
